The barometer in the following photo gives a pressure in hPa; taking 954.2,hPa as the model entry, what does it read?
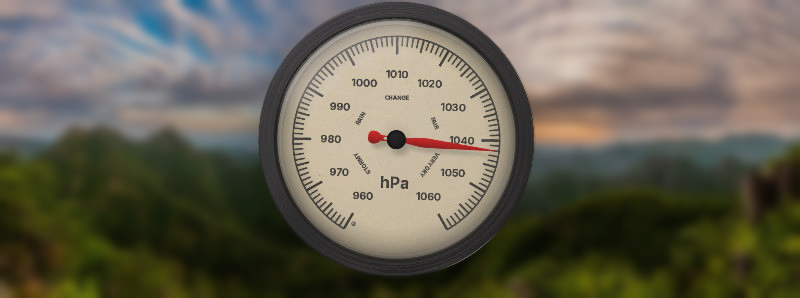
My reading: 1042,hPa
